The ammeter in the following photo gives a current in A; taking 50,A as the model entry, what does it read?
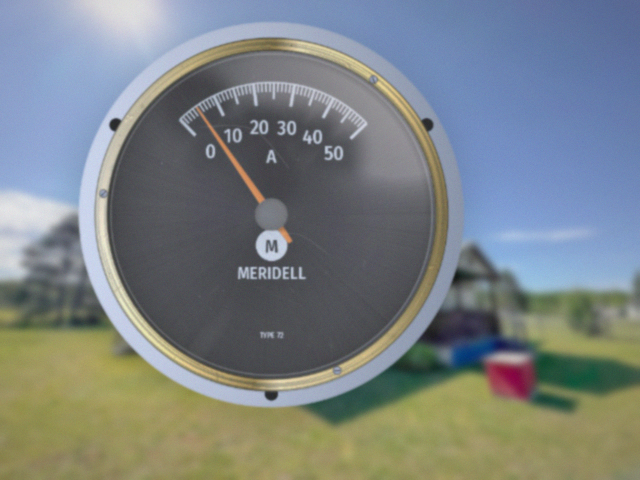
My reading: 5,A
